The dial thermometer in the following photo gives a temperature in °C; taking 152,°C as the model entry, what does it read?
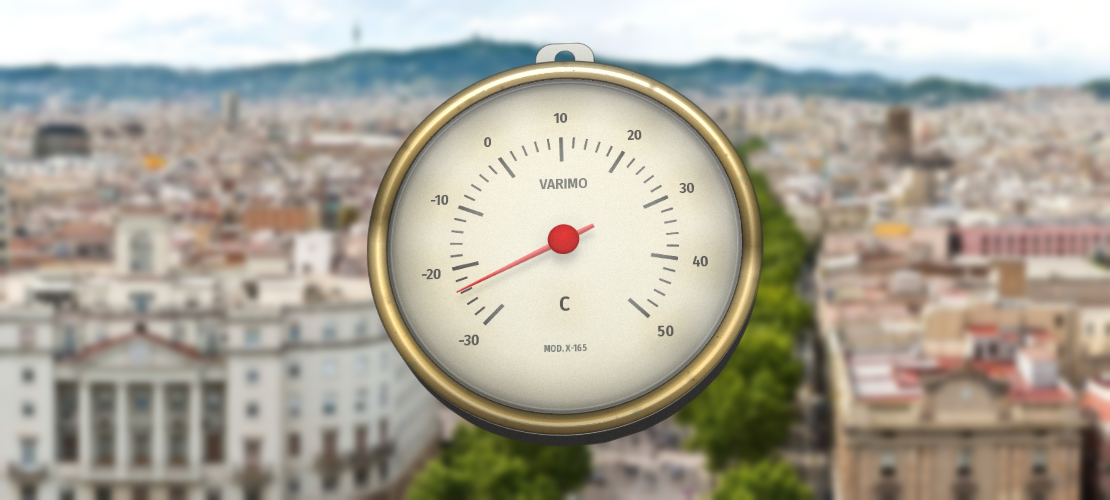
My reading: -24,°C
